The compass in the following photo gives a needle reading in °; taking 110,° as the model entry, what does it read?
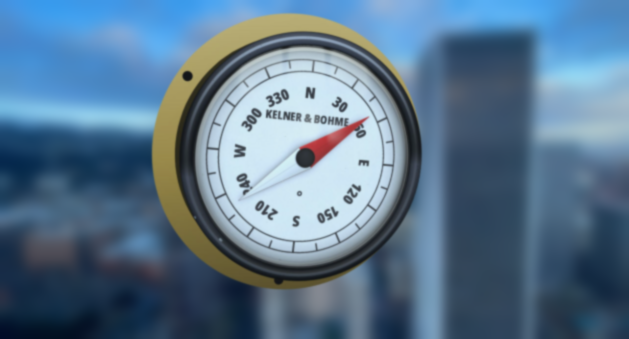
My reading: 52.5,°
